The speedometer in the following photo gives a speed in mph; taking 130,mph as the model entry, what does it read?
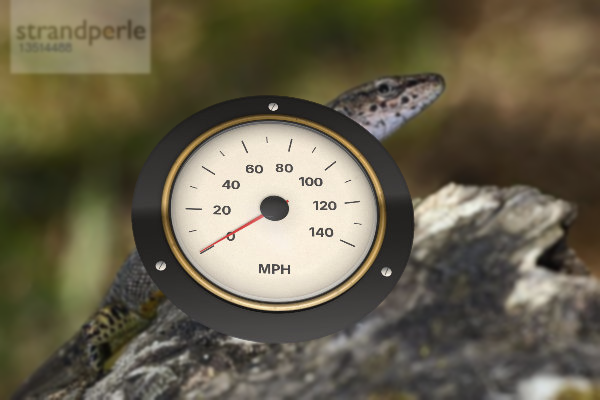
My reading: 0,mph
